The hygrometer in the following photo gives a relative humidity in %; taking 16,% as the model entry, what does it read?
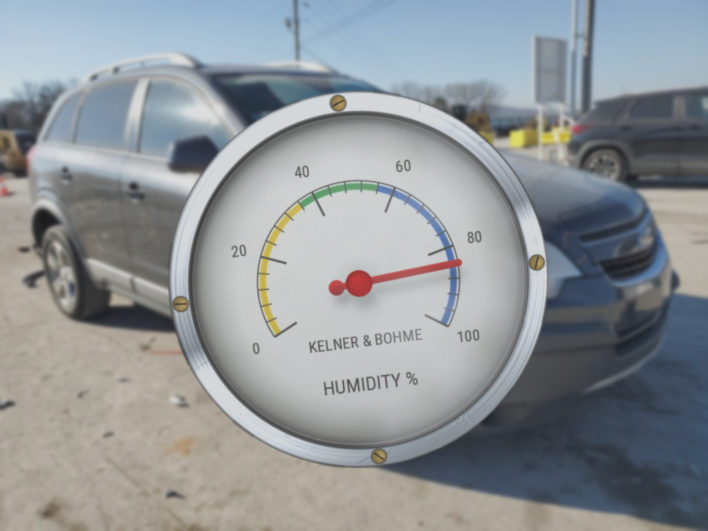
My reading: 84,%
